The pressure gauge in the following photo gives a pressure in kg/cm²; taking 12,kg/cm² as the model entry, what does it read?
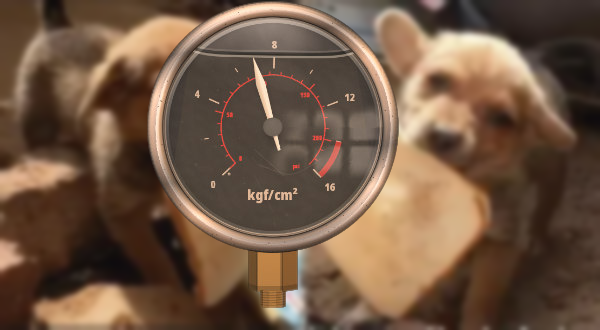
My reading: 7,kg/cm²
